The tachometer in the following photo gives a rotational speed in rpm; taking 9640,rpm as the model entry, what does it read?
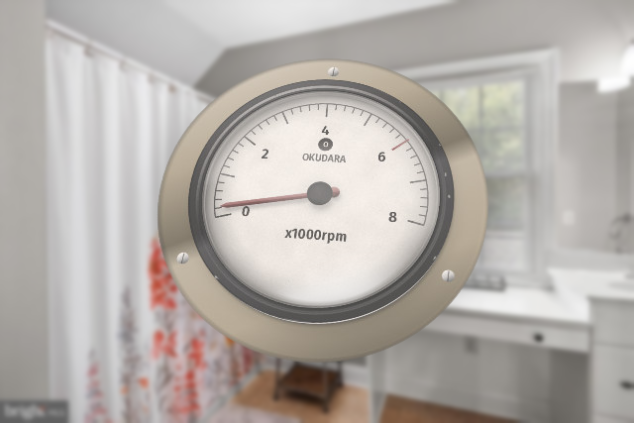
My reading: 200,rpm
